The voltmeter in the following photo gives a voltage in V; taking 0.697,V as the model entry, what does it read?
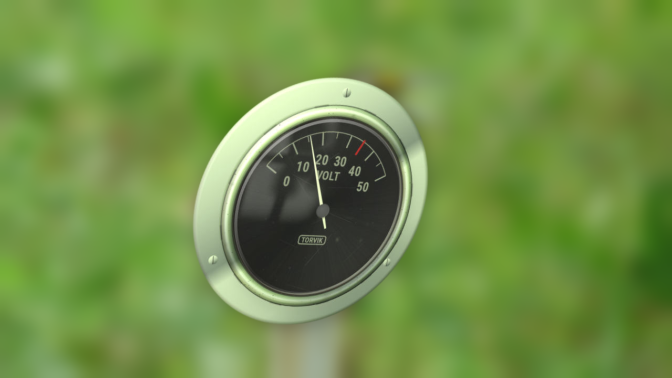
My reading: 15,V
